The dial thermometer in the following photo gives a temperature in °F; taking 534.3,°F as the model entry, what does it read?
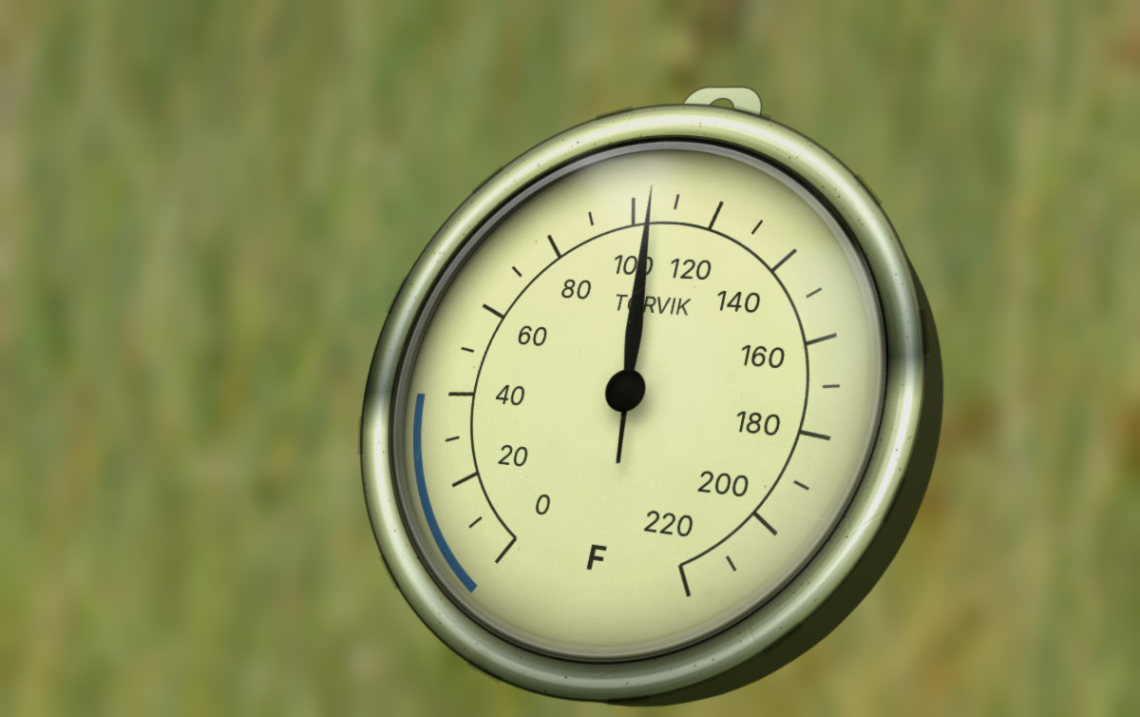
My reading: 105,°F
